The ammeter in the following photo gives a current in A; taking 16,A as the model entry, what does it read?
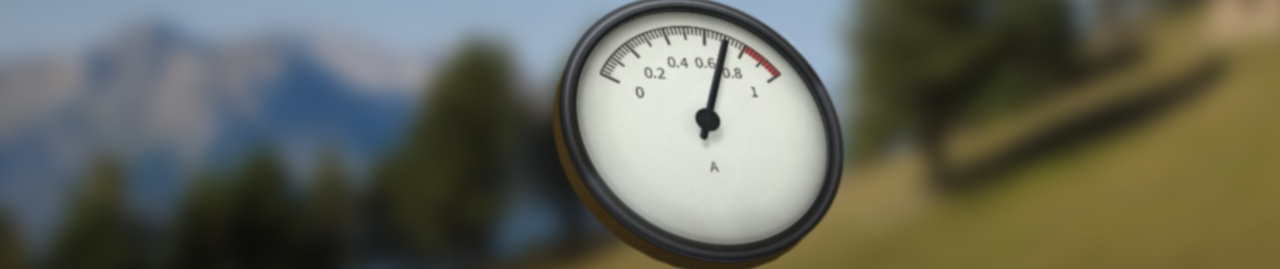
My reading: 0.7,A
